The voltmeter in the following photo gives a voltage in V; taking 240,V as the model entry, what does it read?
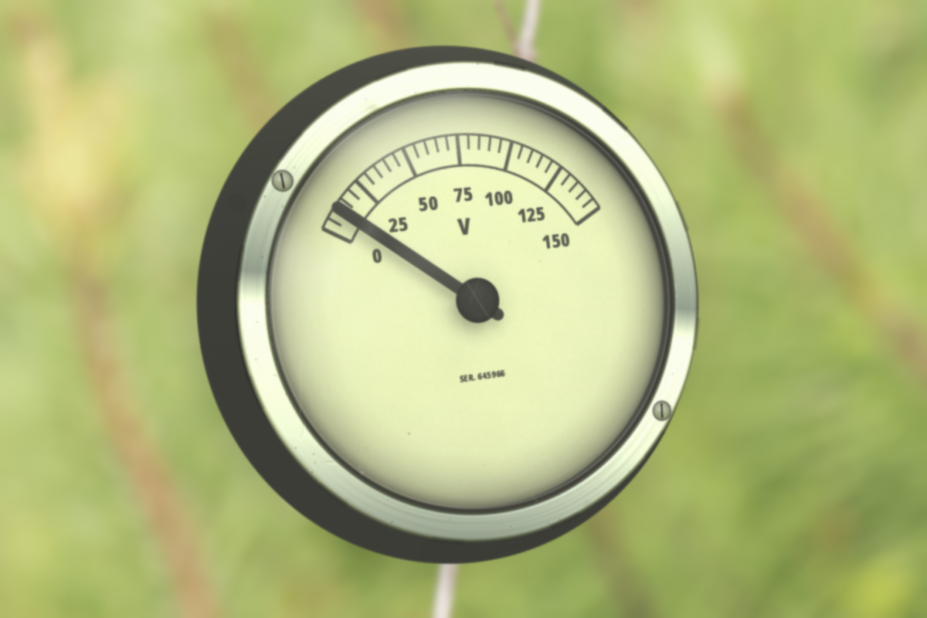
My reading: 10,V
